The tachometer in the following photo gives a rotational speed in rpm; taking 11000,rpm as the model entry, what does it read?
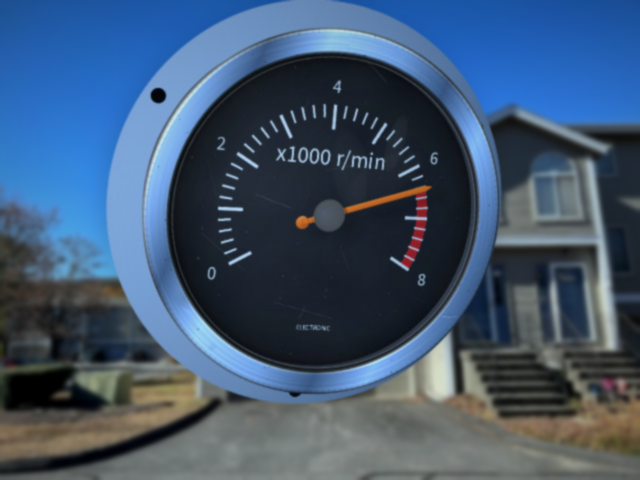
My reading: 6400,rpm
